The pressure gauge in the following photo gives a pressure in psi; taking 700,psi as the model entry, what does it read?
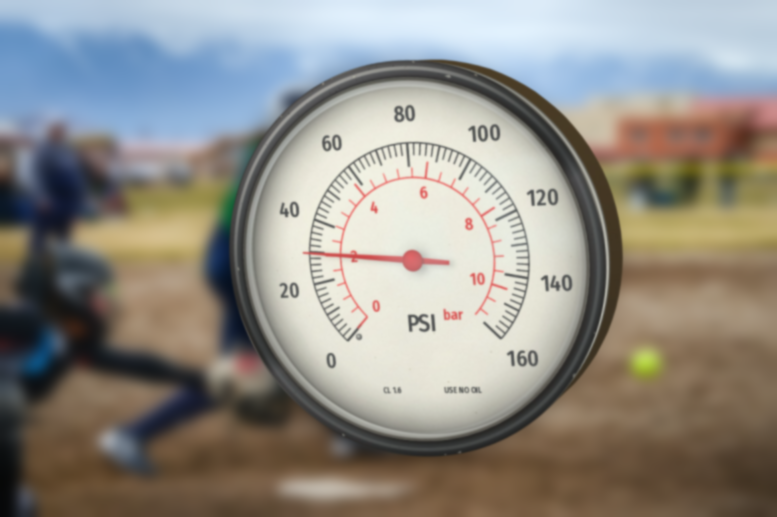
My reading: 30,psi
